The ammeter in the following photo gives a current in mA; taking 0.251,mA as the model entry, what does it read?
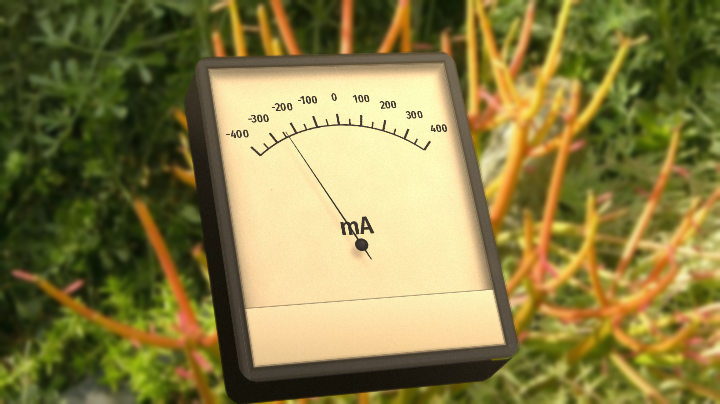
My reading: -250,mA
